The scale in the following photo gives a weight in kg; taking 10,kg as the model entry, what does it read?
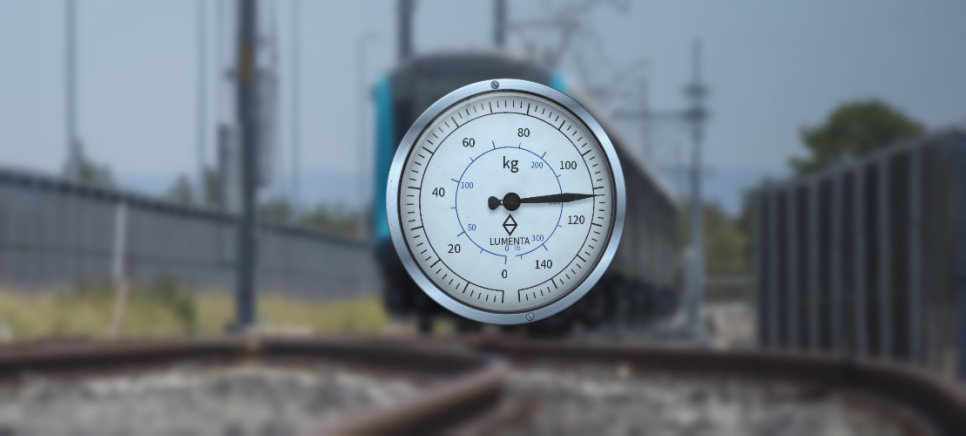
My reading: 112,kg
